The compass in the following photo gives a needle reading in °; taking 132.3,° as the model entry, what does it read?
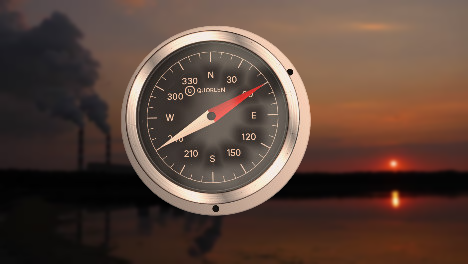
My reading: 60,°
